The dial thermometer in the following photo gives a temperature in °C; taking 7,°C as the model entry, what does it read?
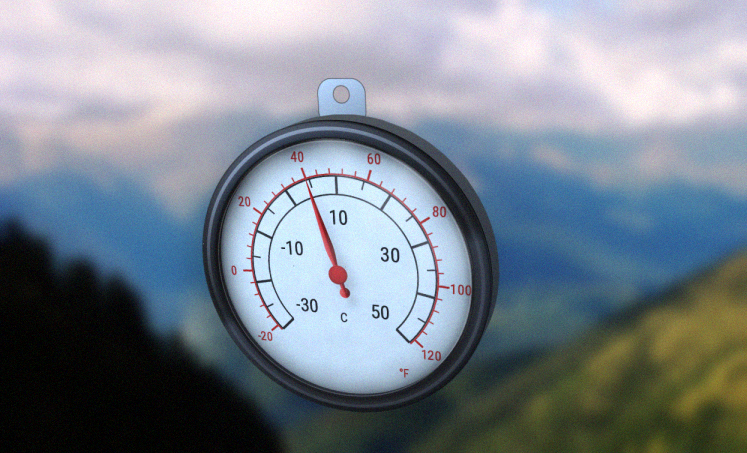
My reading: 5,°C
